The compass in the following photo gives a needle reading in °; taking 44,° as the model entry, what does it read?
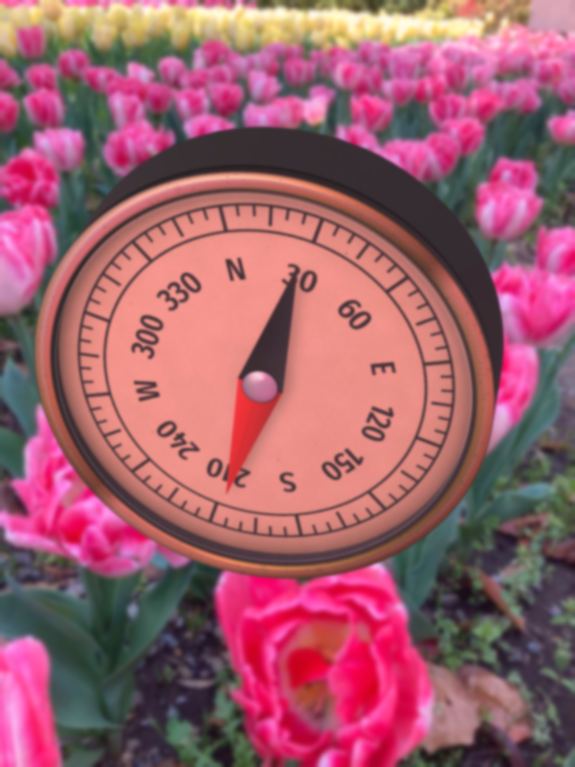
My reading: 207.5,°
